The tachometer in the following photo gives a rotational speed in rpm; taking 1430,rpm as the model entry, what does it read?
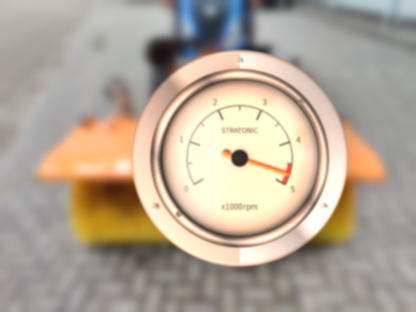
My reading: 4750,rpm
